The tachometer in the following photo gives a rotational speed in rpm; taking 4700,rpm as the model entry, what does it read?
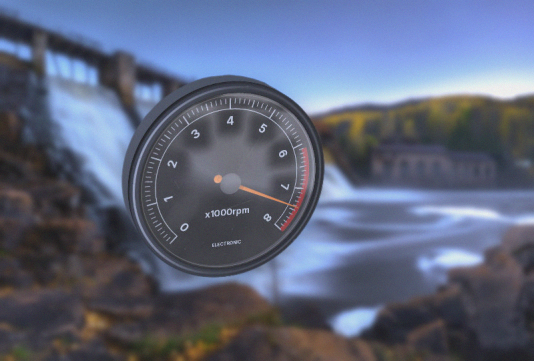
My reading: 7400,rpm
